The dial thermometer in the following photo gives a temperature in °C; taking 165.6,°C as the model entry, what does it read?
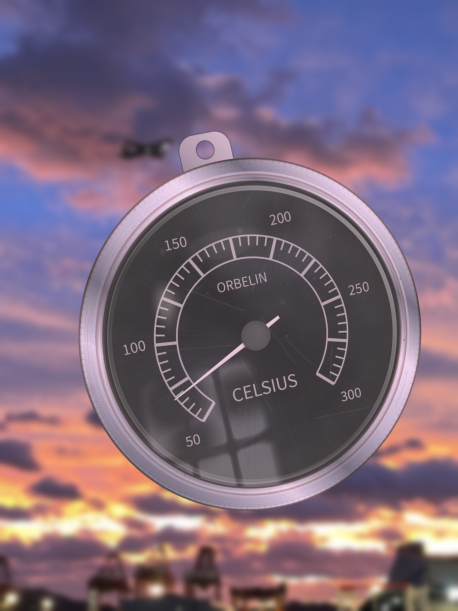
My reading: 70,°C
